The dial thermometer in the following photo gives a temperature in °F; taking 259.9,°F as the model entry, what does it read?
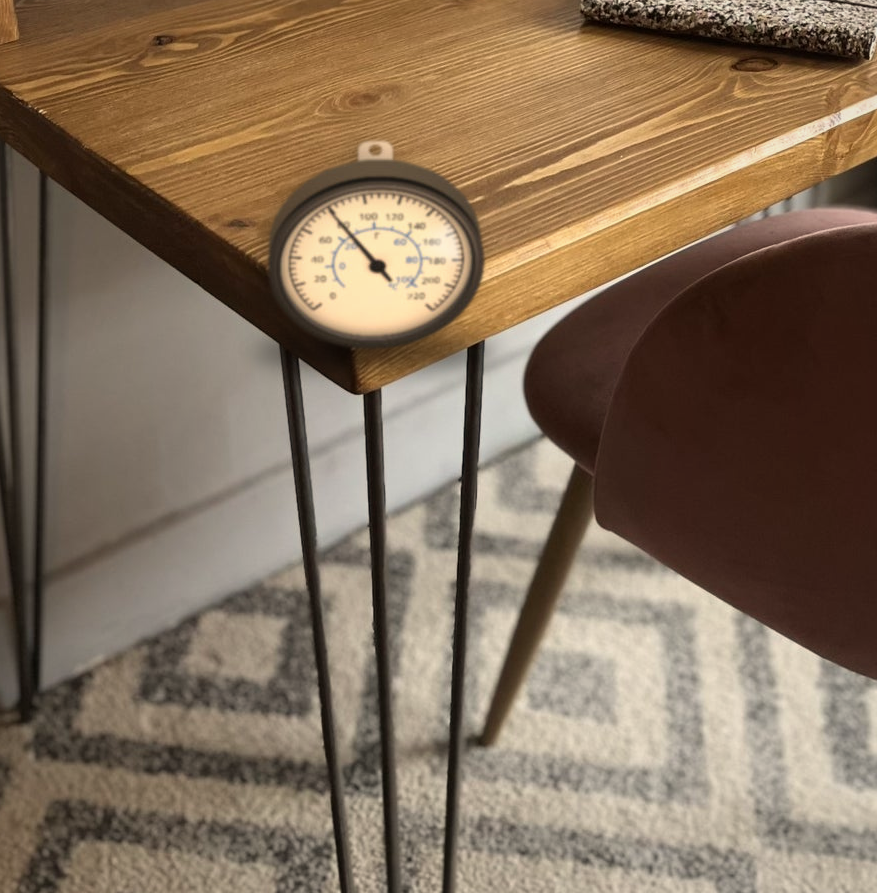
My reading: 80,°F
